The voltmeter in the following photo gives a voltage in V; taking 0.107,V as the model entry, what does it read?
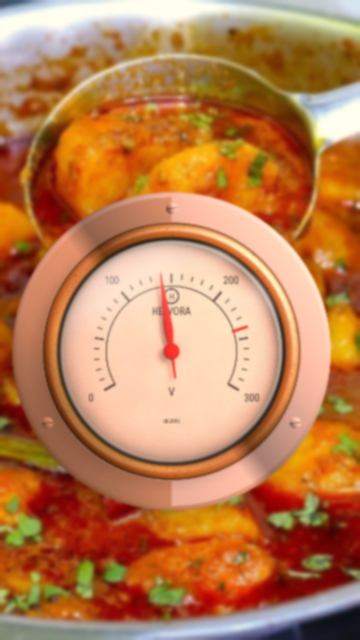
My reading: 140,V
